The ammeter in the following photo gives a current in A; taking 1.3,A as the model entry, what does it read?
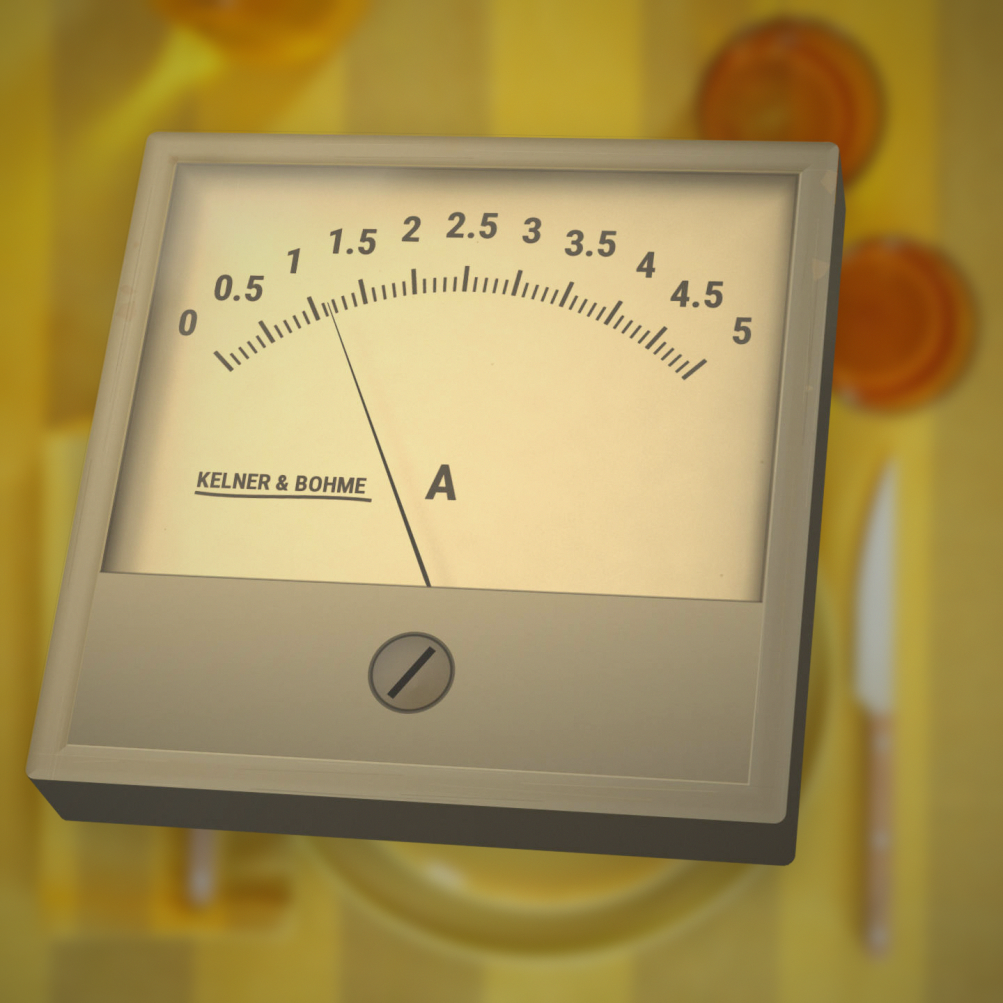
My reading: 1.15,A
